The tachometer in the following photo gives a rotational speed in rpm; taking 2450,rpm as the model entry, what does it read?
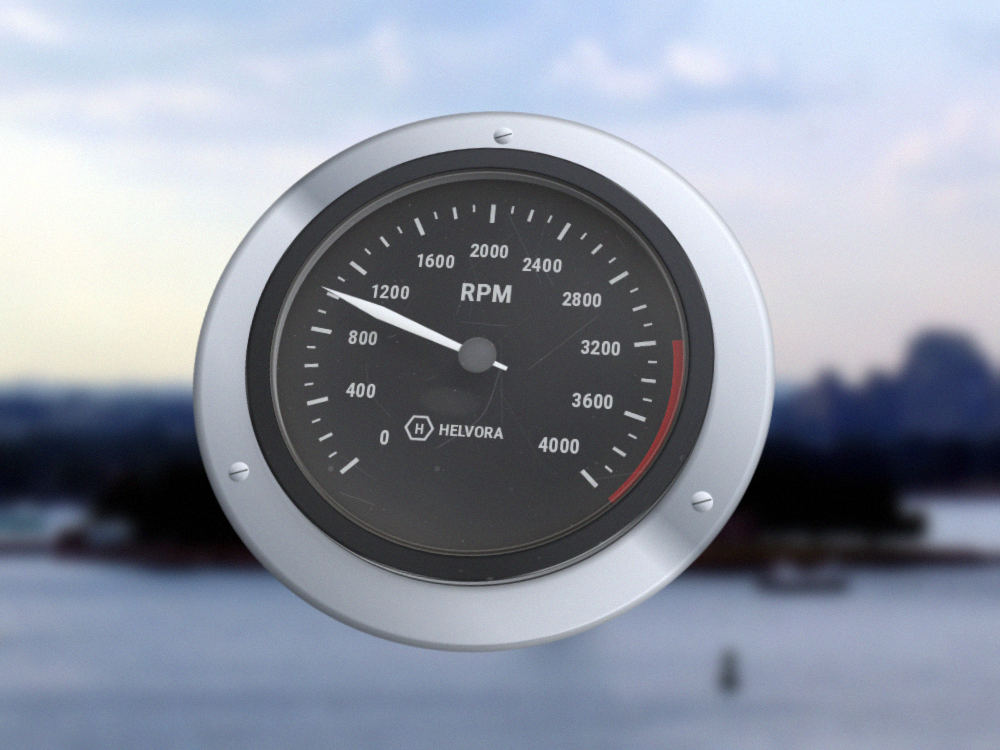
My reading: 1000,rpm
